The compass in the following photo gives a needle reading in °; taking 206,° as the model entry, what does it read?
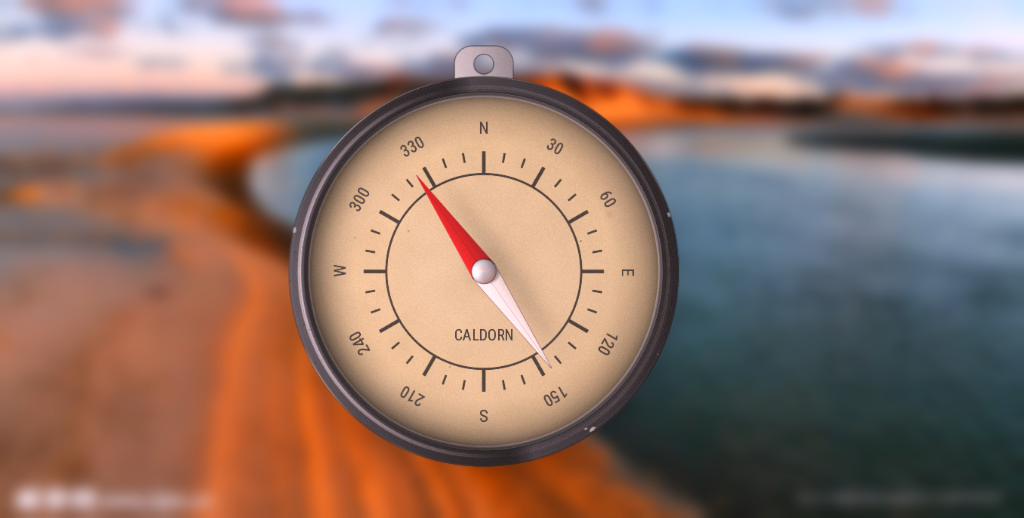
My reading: 325,°
